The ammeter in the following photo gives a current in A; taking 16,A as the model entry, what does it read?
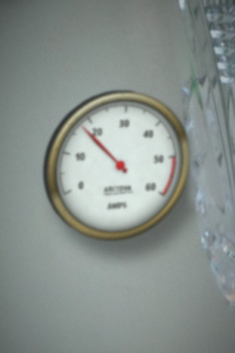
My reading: 17.5,A
